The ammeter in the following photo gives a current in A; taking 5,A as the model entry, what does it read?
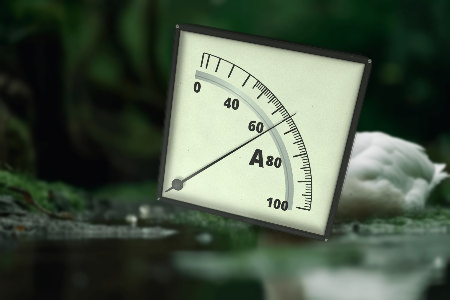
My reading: 65,A
